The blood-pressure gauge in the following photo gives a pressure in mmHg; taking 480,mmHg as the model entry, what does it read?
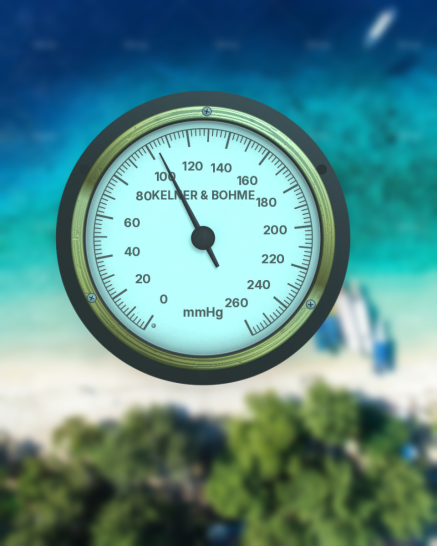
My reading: 104,mmHg
